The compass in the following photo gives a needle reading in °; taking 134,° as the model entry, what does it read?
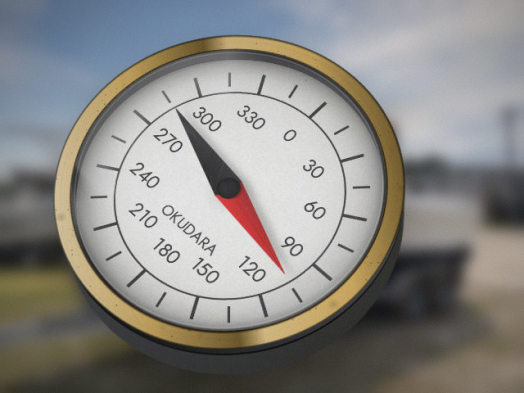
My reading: 105,°
